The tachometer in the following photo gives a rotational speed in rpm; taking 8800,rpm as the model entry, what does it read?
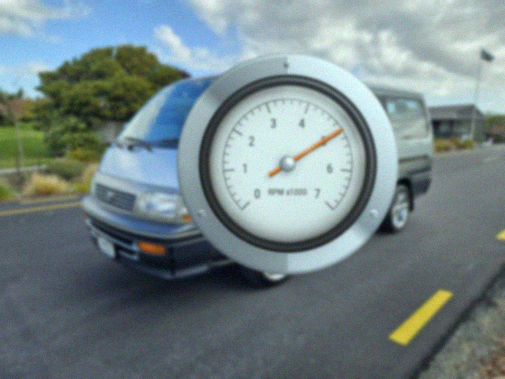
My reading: 5000,rpm
